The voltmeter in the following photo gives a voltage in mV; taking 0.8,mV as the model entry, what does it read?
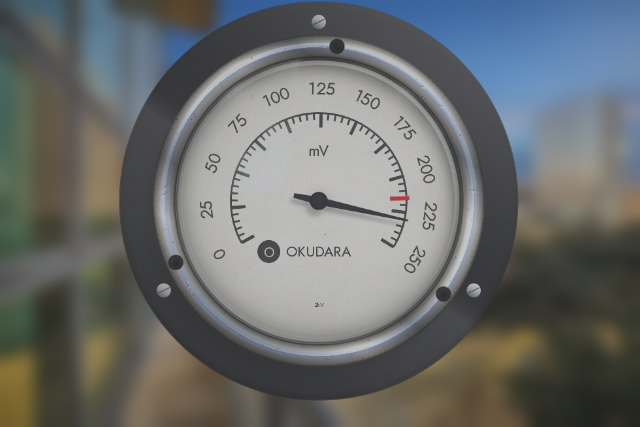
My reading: 230,mV
